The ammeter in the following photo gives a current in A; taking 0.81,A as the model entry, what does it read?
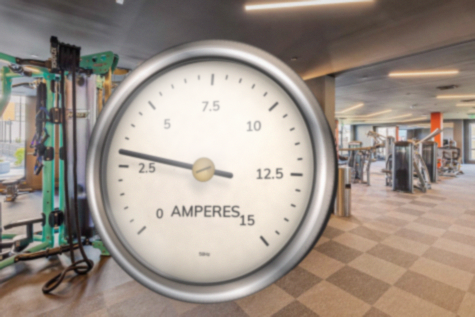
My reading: 3,A
